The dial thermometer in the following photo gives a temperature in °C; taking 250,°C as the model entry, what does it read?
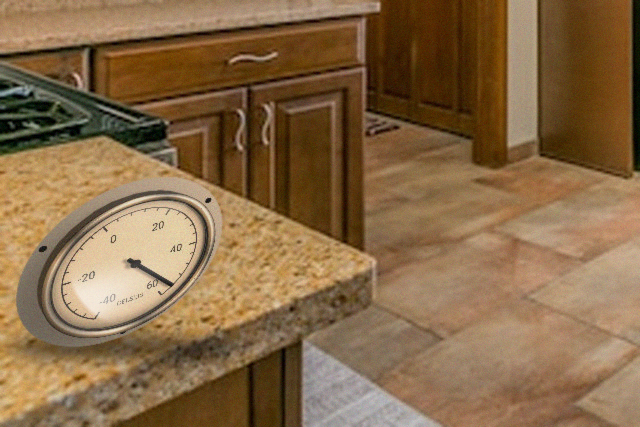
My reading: 56,°C
